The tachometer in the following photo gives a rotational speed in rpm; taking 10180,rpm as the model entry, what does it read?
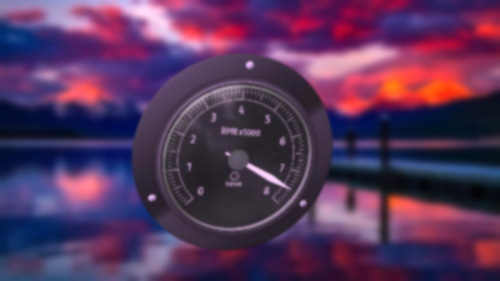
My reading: 7500,rpm
